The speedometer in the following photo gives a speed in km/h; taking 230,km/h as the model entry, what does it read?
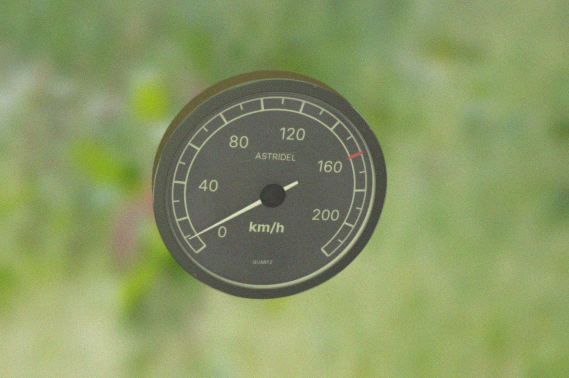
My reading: 10,km/h
